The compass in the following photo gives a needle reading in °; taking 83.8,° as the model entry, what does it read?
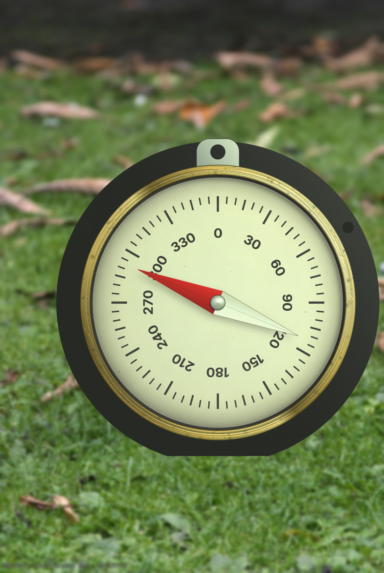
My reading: 292.5,°
